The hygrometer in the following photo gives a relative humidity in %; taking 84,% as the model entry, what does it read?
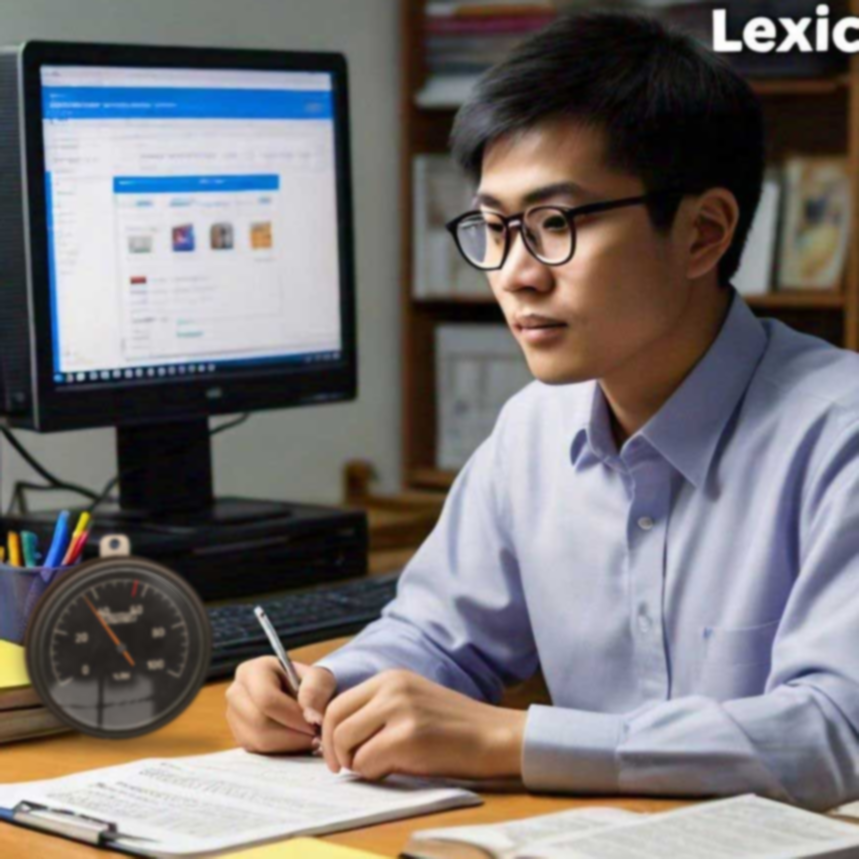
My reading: 36,%
